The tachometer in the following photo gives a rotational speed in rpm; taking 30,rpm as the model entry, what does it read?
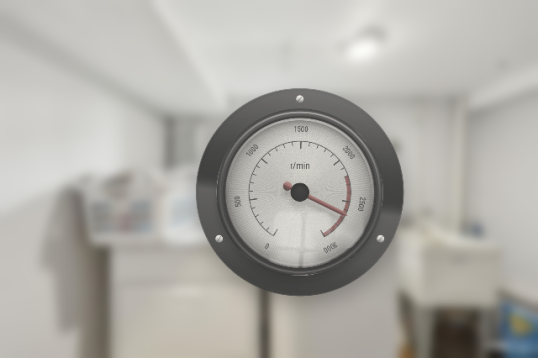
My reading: 2650,rpm
